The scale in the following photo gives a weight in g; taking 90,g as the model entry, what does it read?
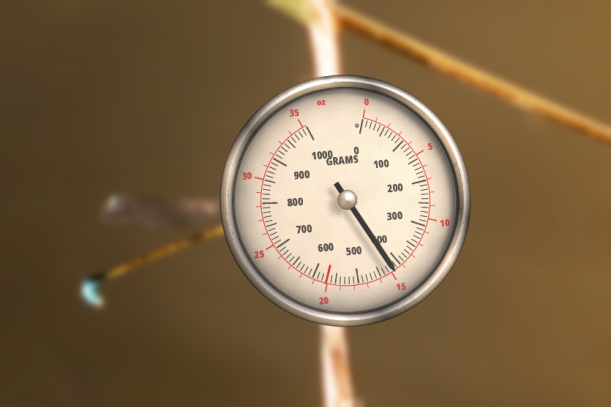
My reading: 420,g
